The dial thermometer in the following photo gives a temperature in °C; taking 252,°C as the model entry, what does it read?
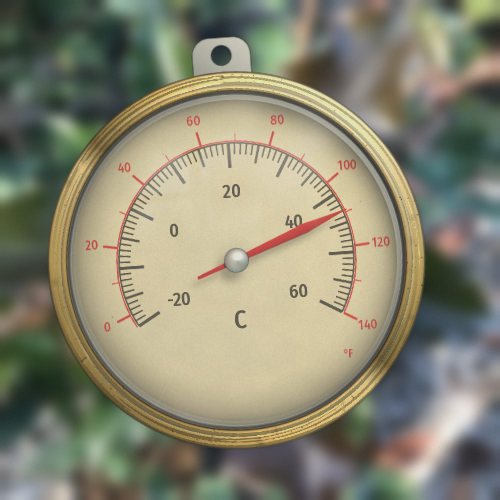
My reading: 43,°C
